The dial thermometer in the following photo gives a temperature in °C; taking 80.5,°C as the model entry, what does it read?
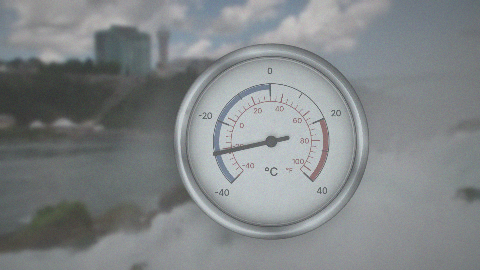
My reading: -30,°C
